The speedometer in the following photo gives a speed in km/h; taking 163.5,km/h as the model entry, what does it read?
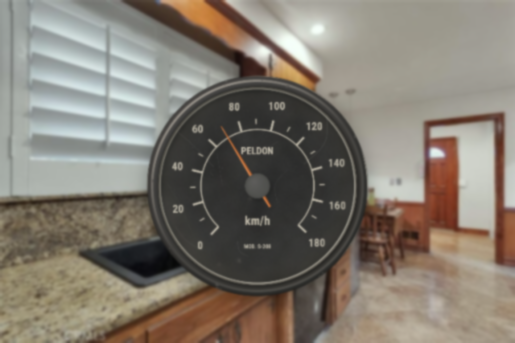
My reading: 70,km/h
